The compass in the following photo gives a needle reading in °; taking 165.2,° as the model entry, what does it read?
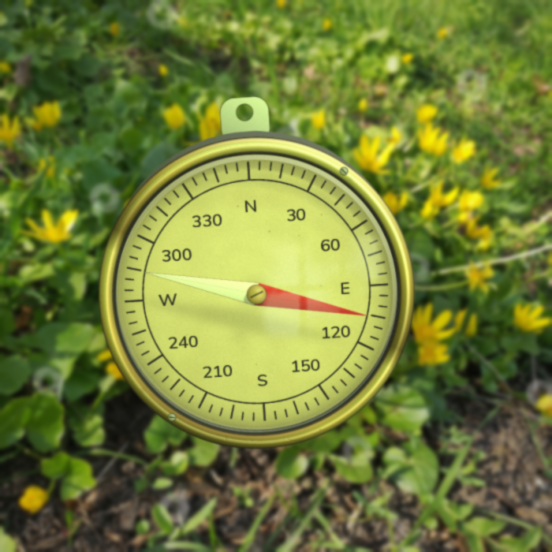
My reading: 105,°
